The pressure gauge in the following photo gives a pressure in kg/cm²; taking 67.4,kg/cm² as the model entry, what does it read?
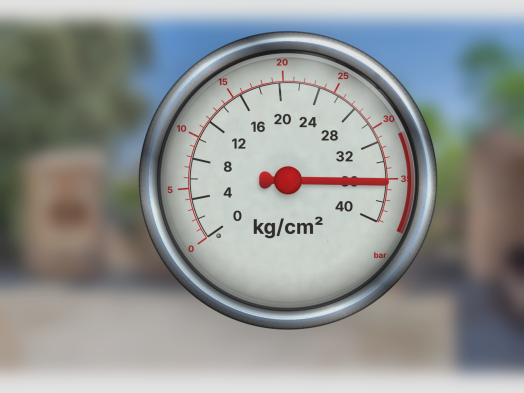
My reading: 36,kg/cm²
